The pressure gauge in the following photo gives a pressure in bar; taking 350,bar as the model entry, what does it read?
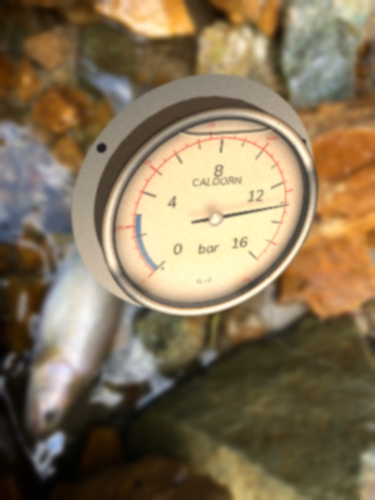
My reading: 13,bar
